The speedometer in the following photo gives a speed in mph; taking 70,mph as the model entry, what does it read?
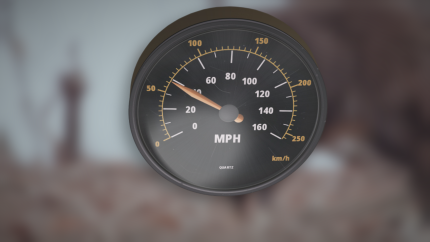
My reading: 40,mph
